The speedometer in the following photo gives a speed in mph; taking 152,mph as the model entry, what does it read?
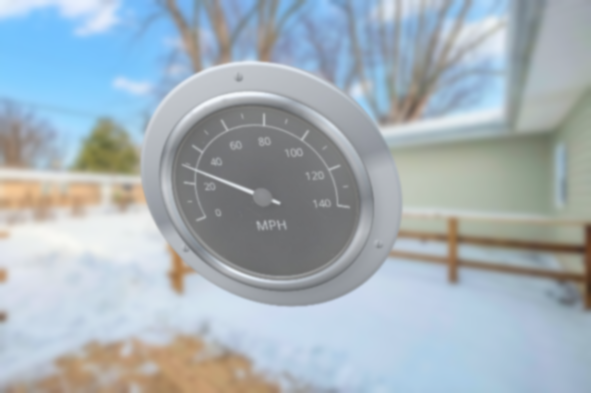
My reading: 30,mph
